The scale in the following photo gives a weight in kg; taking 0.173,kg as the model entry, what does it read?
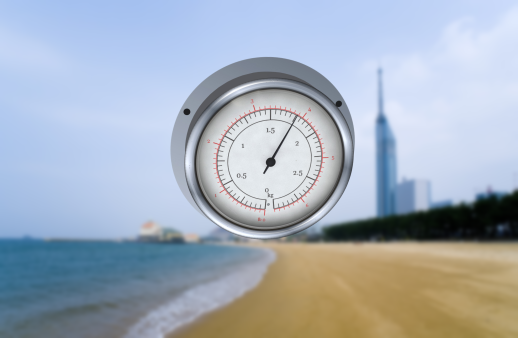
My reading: 1.75,kg
